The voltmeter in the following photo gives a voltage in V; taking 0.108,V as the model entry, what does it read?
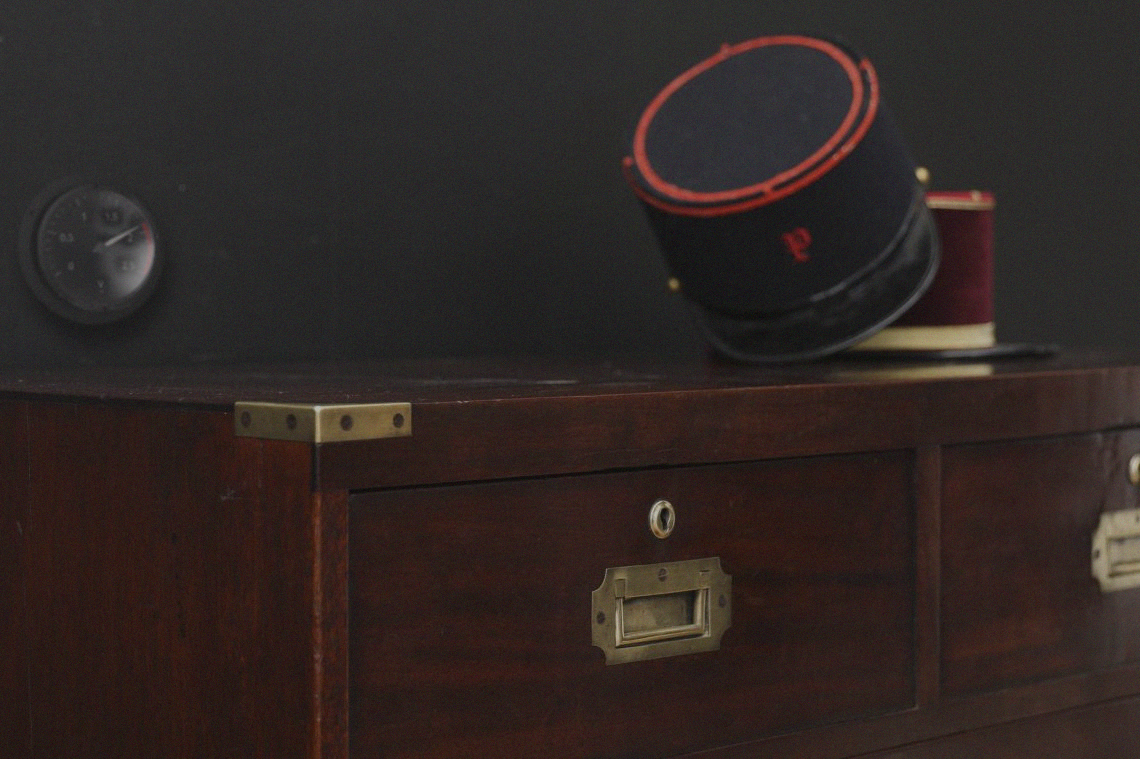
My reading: 1.9,V
